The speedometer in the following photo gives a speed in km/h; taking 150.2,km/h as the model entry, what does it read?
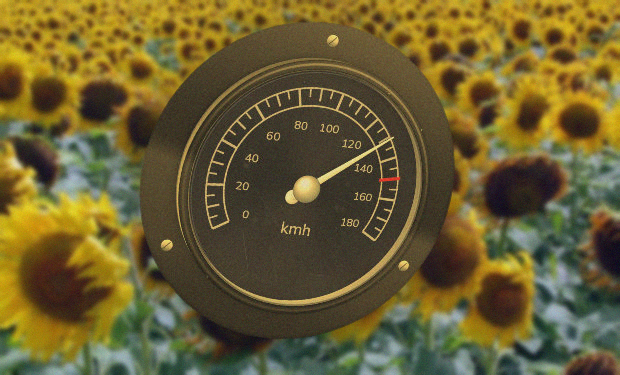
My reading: 130,km/h
